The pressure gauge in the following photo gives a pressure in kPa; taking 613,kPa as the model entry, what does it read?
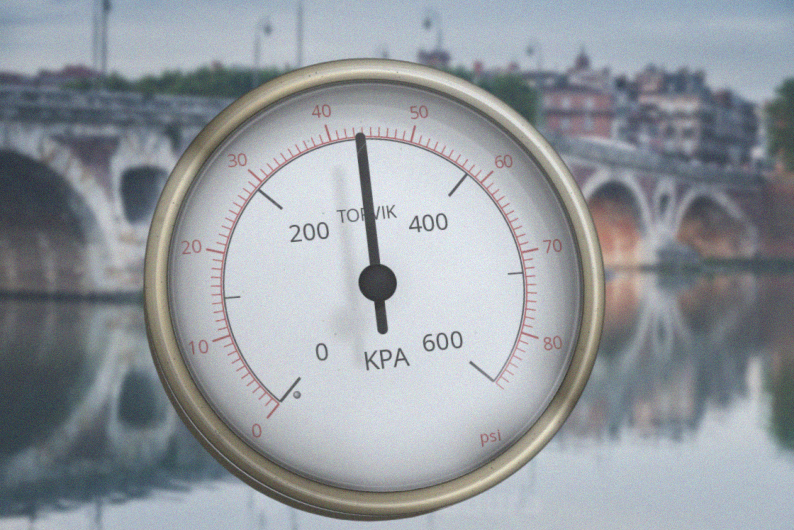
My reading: 300,kPa
